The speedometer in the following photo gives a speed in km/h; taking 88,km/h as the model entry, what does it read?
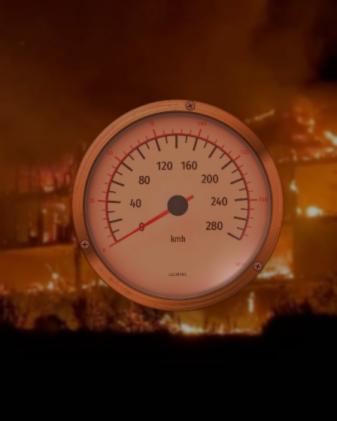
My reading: 0,km/h
